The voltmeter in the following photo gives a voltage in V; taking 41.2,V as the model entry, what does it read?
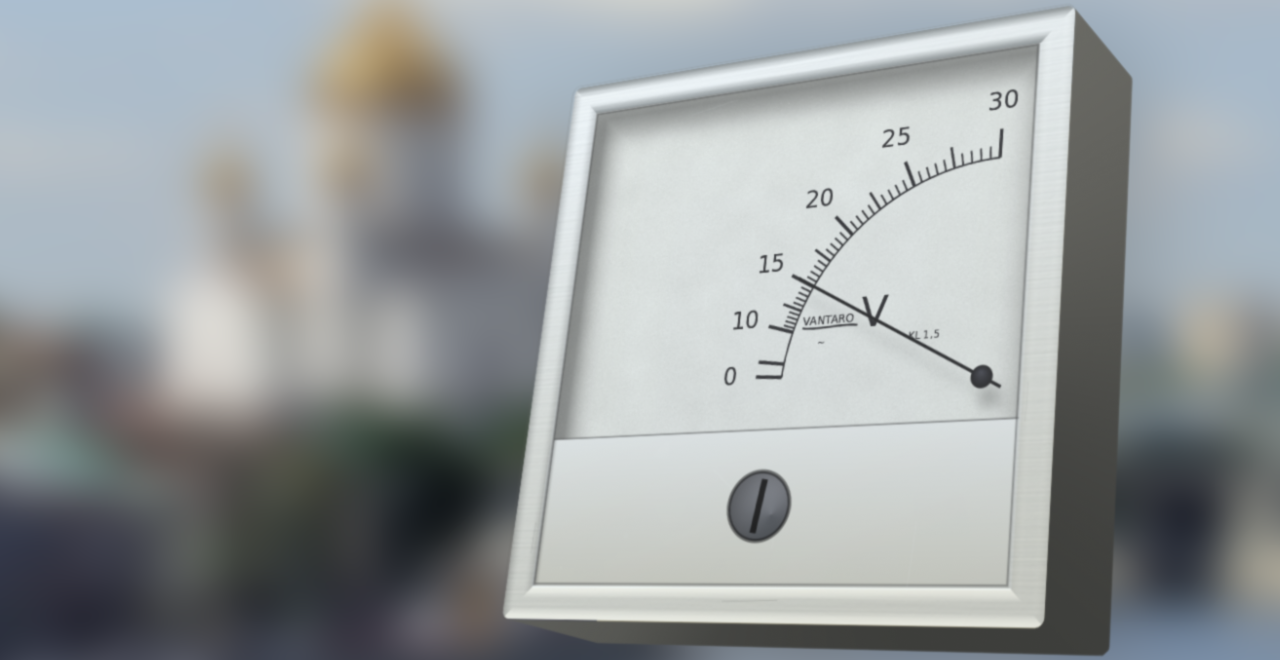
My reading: 15,V
